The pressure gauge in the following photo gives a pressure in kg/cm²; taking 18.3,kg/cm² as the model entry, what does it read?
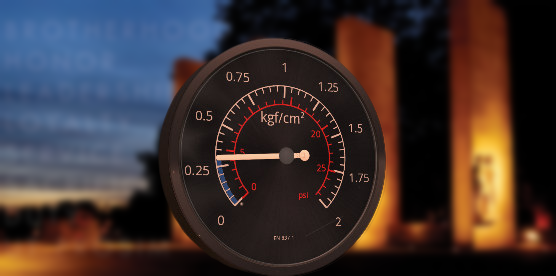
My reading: 0.3,kg/cm²
